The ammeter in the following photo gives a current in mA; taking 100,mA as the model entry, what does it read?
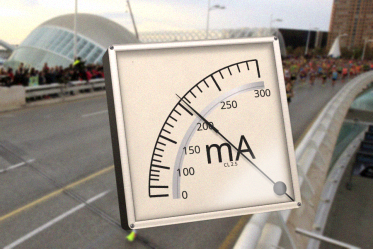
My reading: 205,mA
